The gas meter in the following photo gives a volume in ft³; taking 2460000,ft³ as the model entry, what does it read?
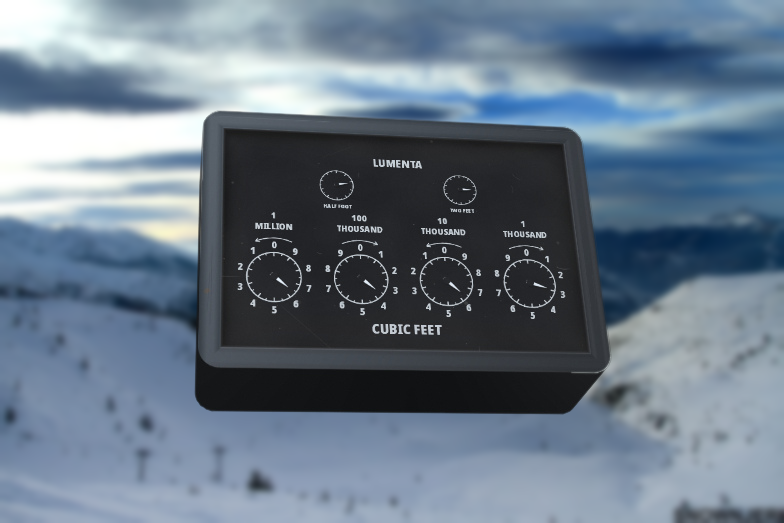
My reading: 636300,ft³
